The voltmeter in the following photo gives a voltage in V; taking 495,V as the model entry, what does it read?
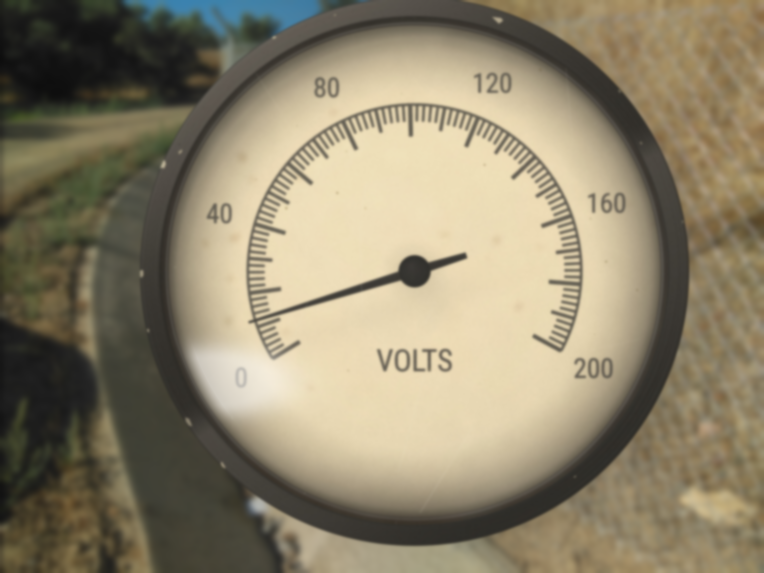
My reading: 12,V
